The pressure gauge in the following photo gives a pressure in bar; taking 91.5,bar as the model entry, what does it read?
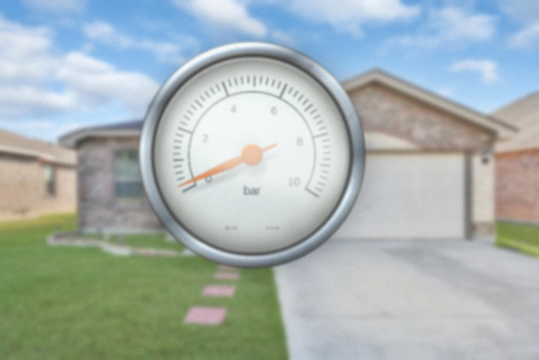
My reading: 0.2,bar
